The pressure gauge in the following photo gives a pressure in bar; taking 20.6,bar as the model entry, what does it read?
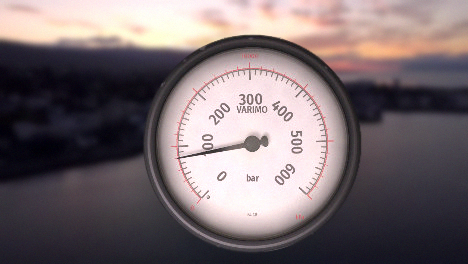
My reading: 80,bar
